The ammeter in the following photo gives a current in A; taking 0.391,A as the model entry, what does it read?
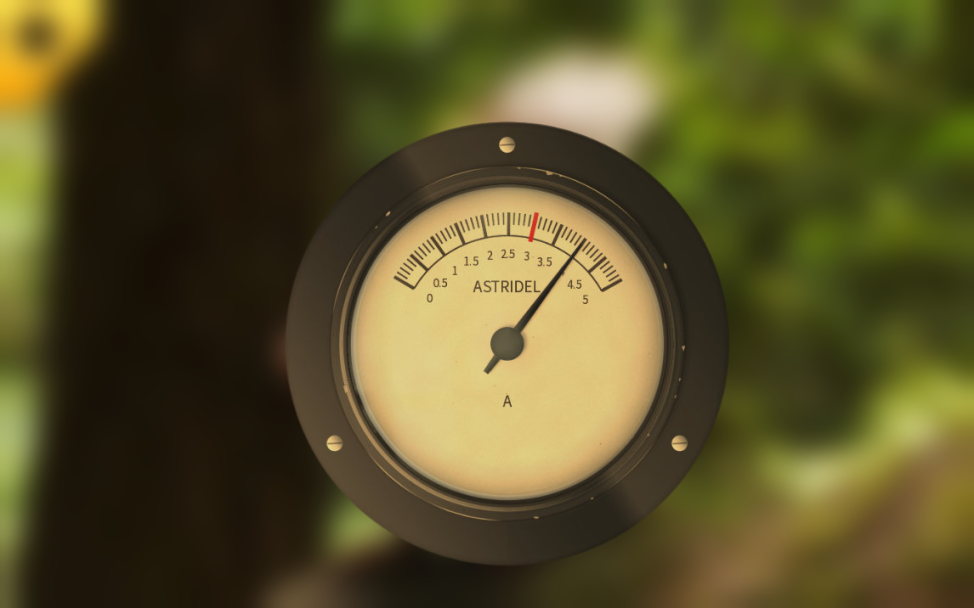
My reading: 4,A
